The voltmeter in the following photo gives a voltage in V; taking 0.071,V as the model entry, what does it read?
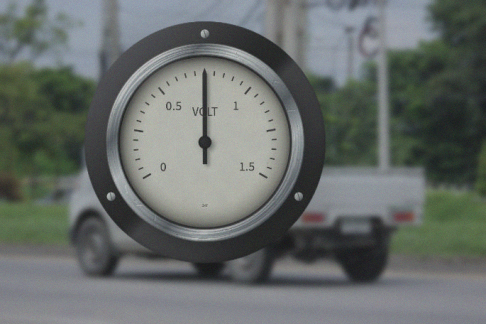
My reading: 0.75,V
